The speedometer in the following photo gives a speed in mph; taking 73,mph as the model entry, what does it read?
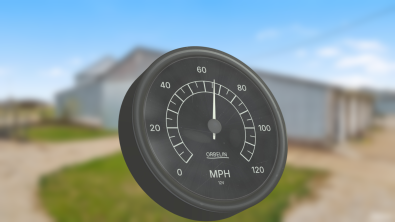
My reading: 65,mph
